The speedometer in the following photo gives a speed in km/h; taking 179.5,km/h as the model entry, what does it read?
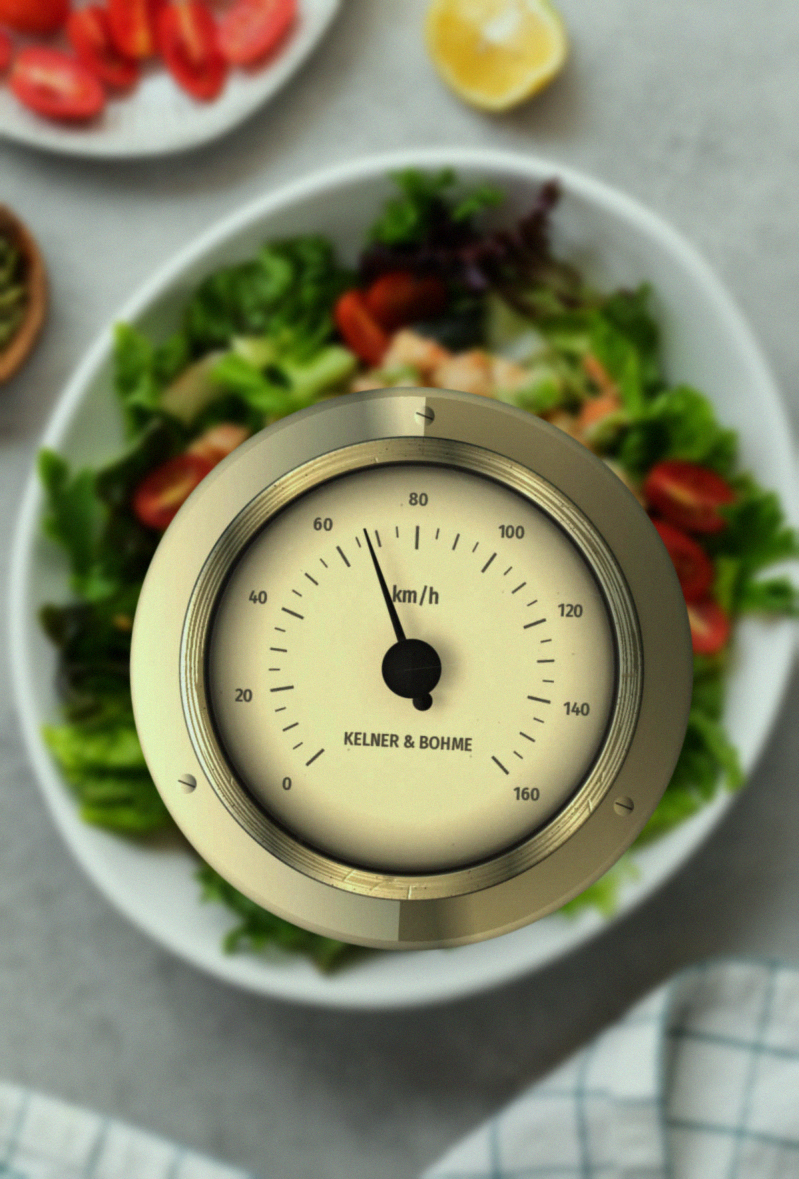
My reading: 67.5,km/h
